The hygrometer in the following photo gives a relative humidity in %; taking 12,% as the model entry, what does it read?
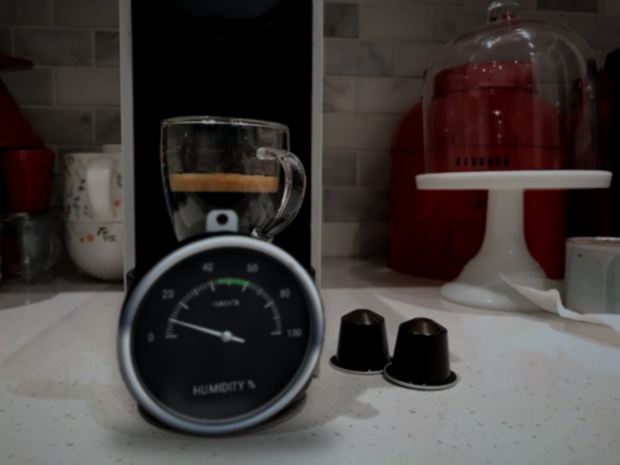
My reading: 10,%
